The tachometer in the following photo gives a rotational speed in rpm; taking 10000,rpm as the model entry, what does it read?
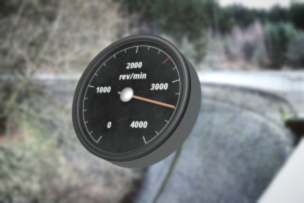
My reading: 3400,rpm
